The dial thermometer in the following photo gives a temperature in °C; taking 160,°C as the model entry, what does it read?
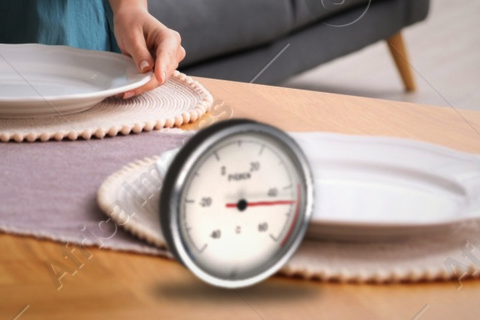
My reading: 45,°C
